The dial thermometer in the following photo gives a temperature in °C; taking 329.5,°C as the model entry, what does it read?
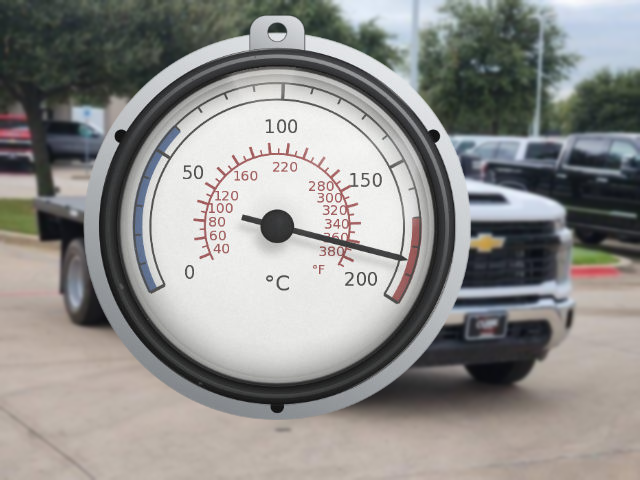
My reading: 185,°C
